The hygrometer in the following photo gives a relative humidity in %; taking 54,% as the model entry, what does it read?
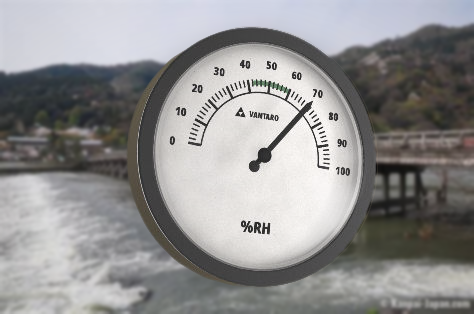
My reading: 70,%
